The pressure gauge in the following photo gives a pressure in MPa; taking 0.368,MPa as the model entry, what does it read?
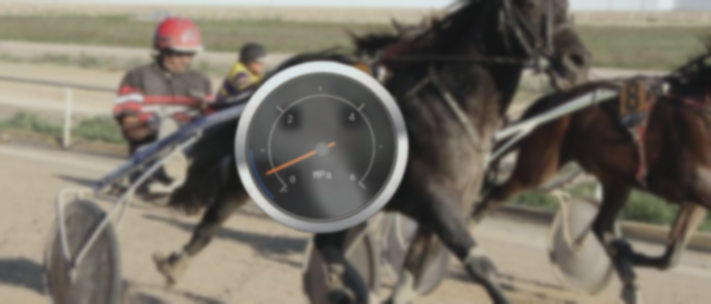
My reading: 0.5,MPa
